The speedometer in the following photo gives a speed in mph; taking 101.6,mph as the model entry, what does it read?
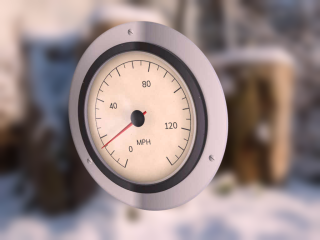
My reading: 15,mph
